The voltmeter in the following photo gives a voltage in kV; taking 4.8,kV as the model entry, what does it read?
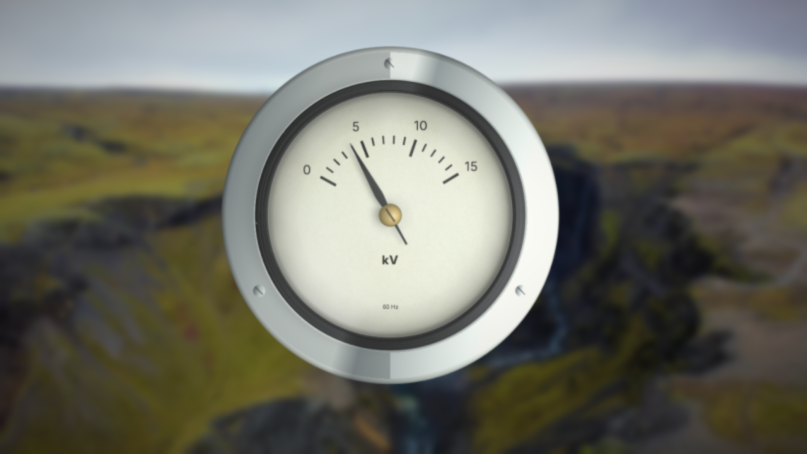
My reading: 4,kV
